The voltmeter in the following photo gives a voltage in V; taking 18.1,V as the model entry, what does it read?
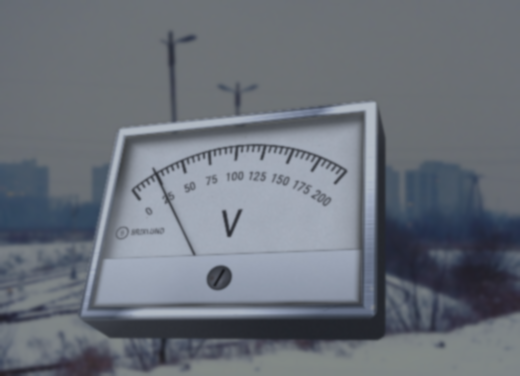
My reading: 25,V
